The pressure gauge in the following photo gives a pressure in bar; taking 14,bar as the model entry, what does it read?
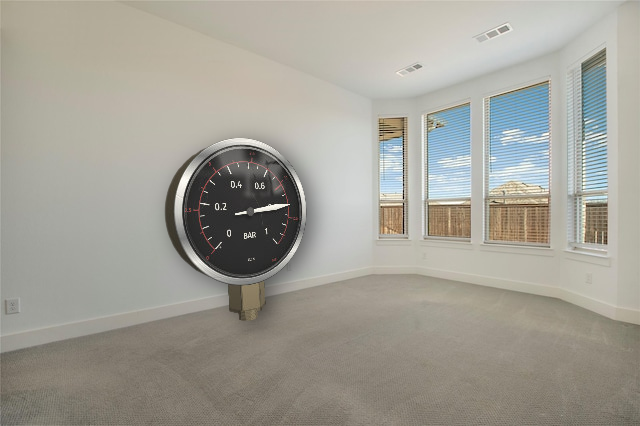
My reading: 0.8,bar
